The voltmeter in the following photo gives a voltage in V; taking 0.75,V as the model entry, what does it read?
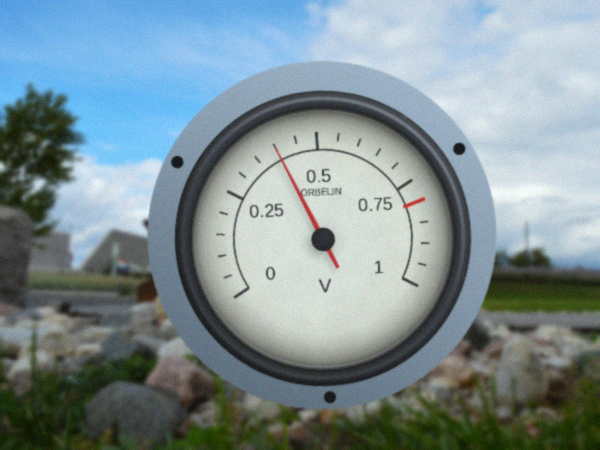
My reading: 0.4,V
